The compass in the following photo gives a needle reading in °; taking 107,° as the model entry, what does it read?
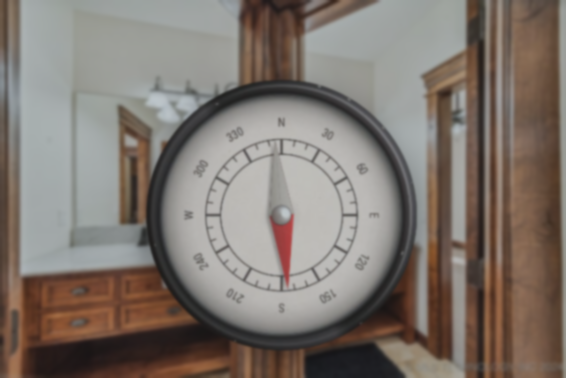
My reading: 175,°
